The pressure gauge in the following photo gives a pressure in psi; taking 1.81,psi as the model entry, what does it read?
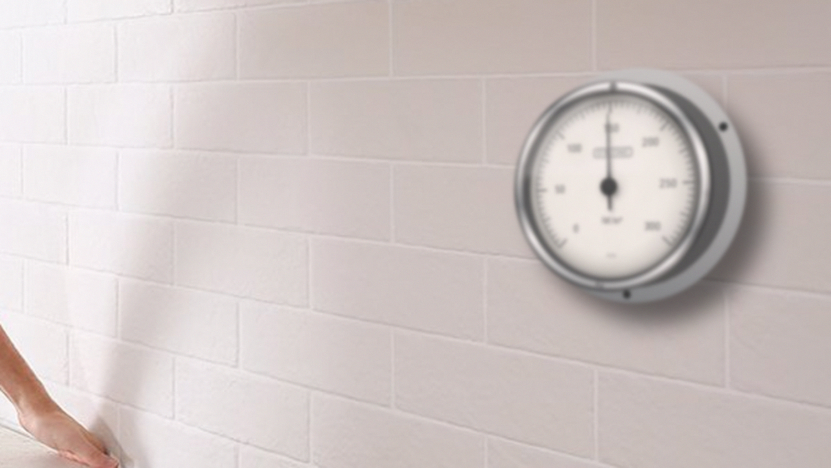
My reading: 150,psi
